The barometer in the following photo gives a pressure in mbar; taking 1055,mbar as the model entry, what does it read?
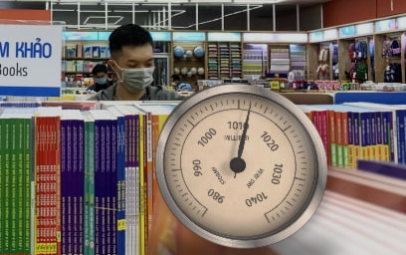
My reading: 1012,mbar
